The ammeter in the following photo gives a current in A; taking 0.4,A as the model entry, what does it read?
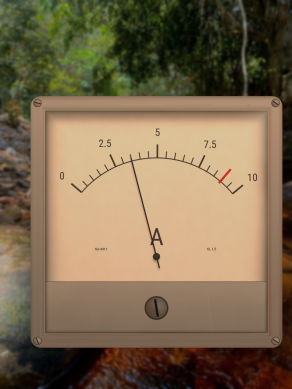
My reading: 3.5,A
